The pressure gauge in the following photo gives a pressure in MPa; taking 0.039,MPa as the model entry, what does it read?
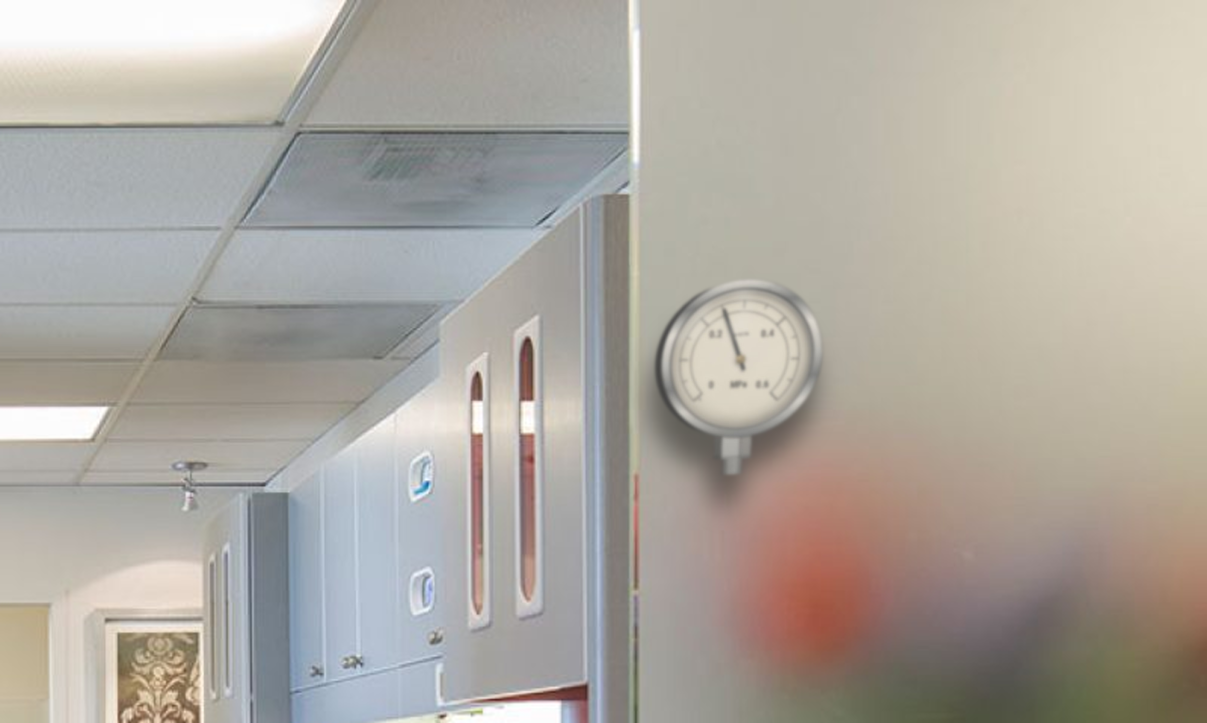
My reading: 0.25,MPa
